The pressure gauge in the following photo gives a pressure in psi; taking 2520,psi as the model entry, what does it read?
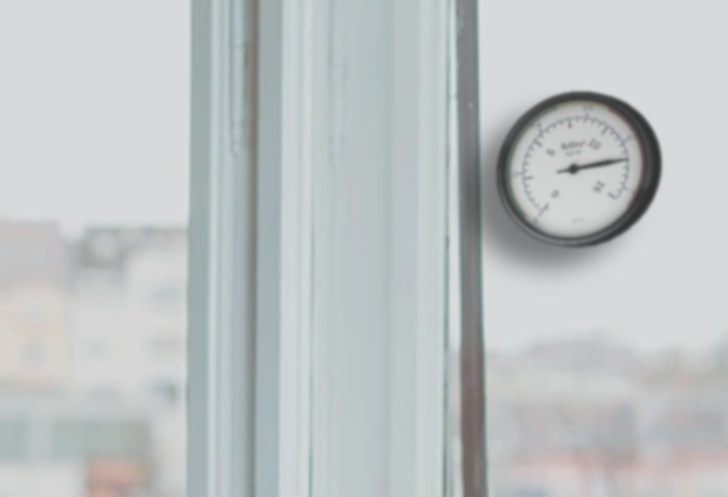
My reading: 12.5,psi
